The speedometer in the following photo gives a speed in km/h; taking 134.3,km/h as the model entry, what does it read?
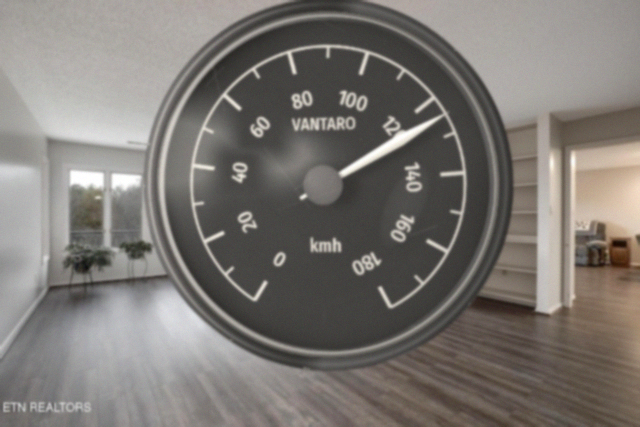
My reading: 125,km/h
